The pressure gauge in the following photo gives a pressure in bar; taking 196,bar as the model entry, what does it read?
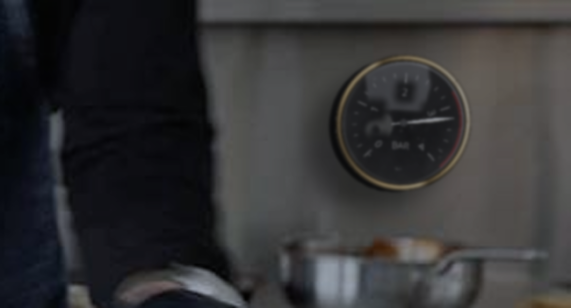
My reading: 3.2,bar
